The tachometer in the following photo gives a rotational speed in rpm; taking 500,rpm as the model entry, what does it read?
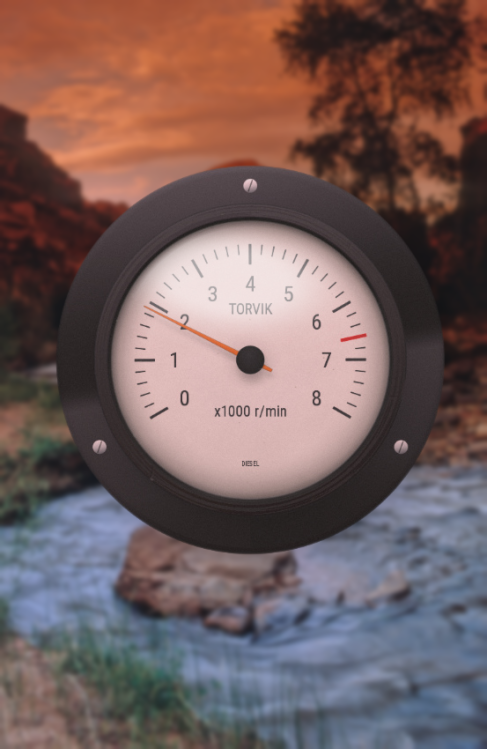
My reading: 1900,rpm
